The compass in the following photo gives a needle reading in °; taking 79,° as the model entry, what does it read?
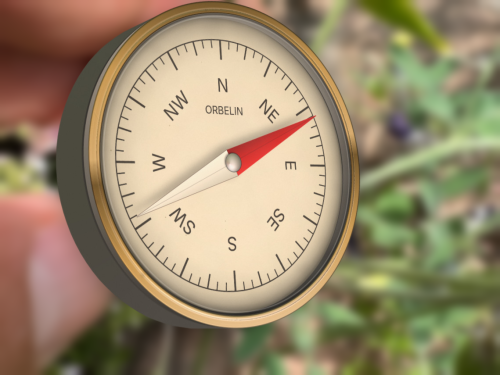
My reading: 65,°
